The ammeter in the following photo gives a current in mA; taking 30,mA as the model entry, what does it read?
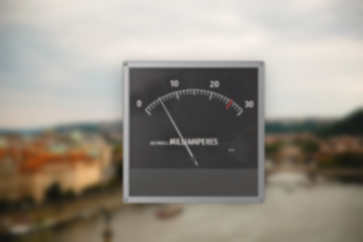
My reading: 5,mA
